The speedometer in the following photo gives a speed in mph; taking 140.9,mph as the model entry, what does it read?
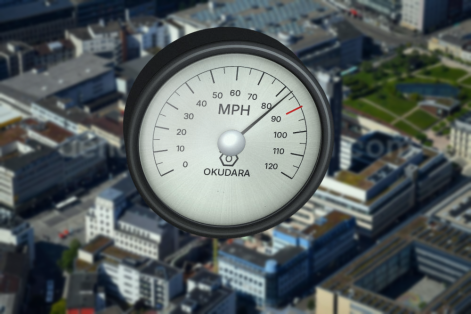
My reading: 82.5,mph
